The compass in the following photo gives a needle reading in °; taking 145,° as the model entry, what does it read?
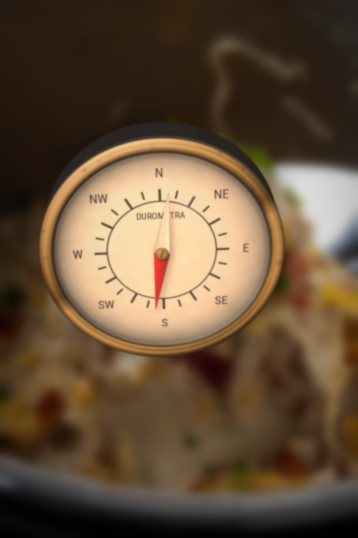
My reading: 187.5,°
